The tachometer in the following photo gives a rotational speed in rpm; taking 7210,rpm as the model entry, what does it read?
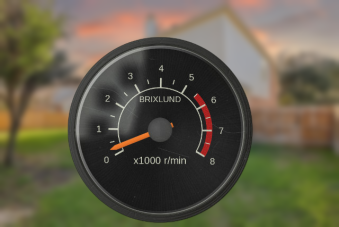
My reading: 250,rpm
